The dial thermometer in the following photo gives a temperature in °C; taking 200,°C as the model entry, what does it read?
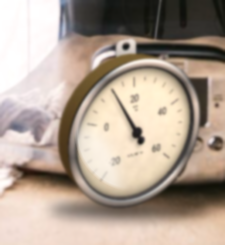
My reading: 12,°C
